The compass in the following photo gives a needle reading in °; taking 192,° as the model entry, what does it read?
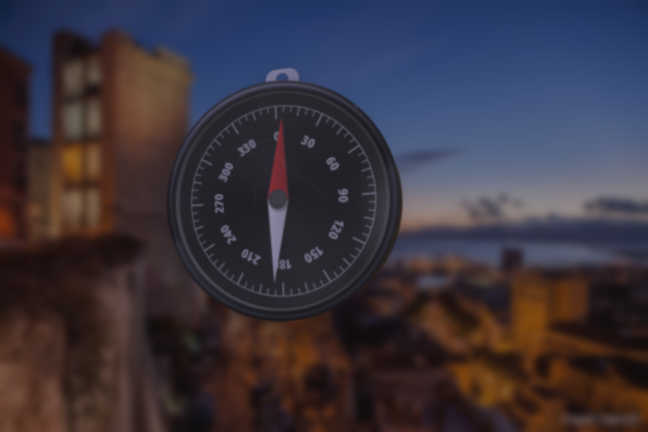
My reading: 5,°
